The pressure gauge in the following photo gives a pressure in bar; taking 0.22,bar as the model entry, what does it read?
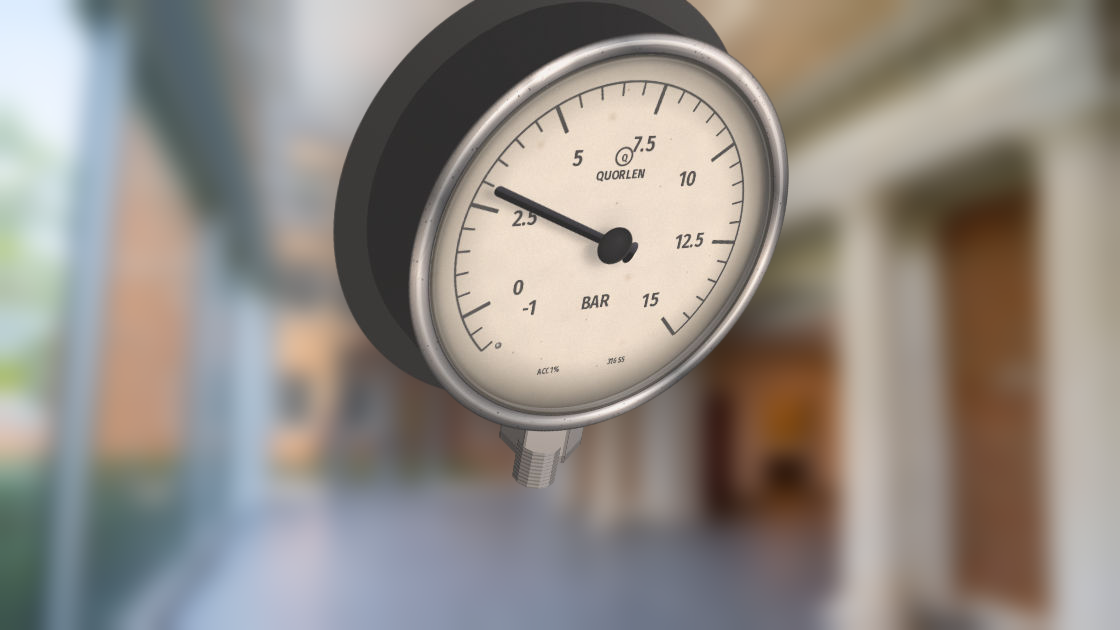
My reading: 3,bar
